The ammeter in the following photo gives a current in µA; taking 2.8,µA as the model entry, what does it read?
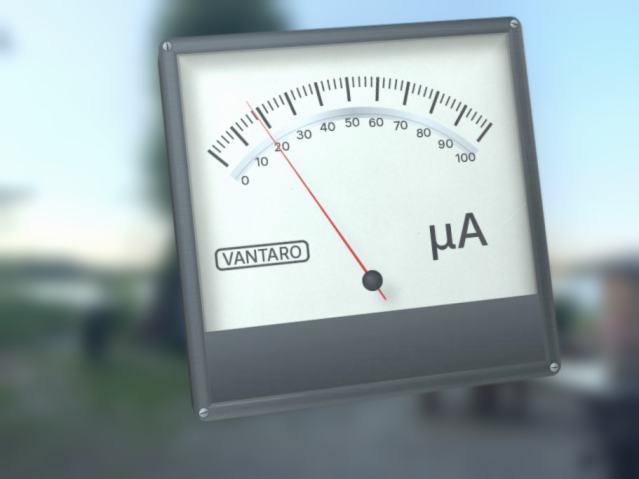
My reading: 18,µA
